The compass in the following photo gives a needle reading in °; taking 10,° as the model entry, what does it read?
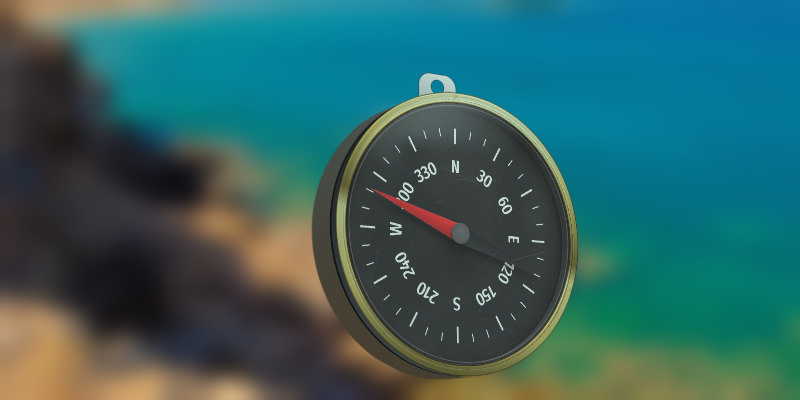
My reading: 290,°
